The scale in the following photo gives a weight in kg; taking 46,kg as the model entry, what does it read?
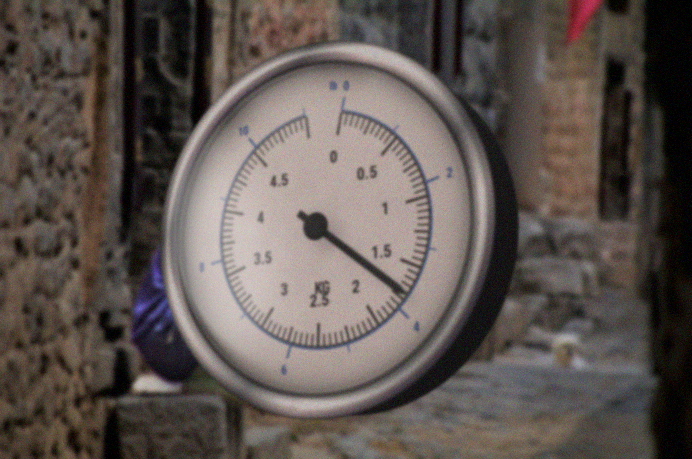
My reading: 1.7,kg
